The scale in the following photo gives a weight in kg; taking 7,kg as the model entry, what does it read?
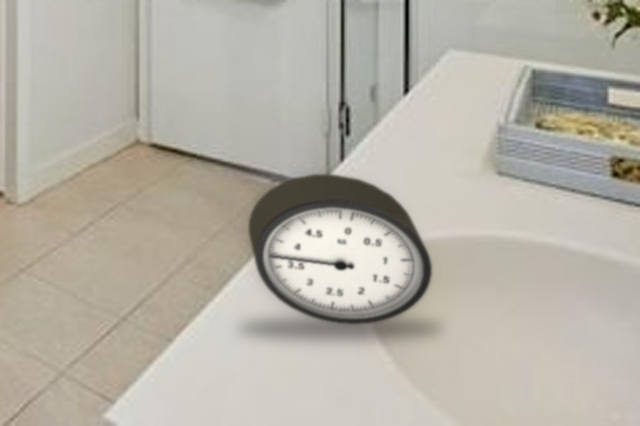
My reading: 3.75,kg
